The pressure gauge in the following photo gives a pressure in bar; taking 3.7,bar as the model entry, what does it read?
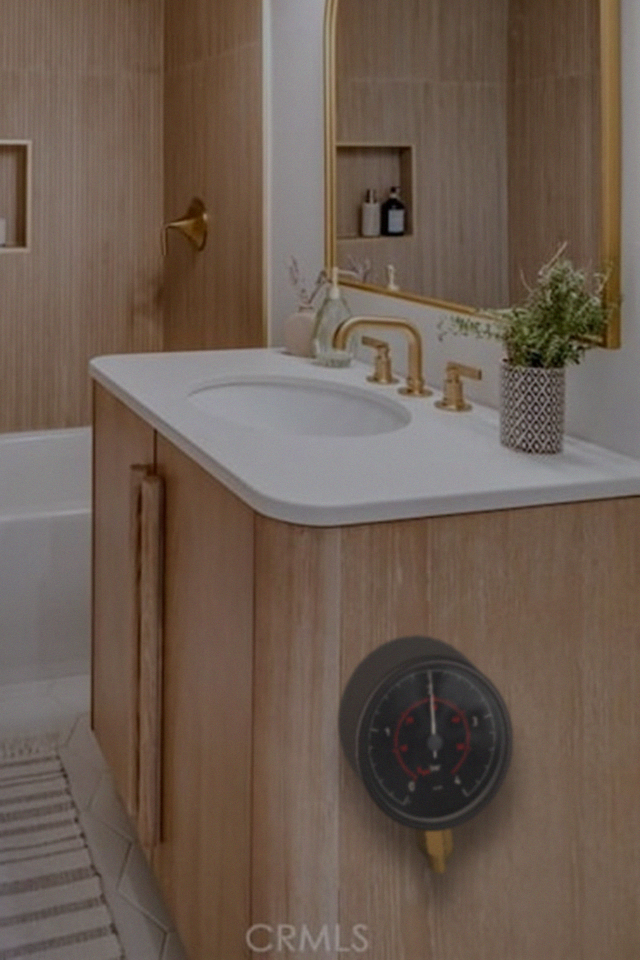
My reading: 2,bar
